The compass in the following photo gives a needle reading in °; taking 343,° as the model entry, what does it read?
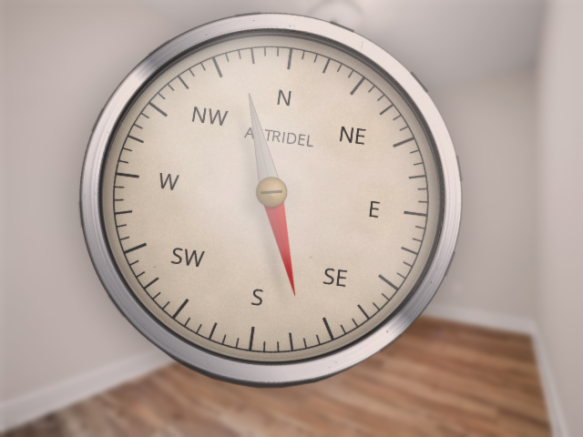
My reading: 160,°
